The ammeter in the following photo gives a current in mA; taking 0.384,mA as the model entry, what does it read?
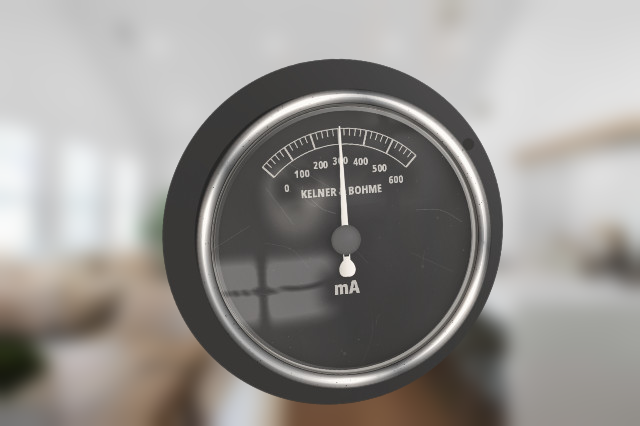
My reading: 300,mA
